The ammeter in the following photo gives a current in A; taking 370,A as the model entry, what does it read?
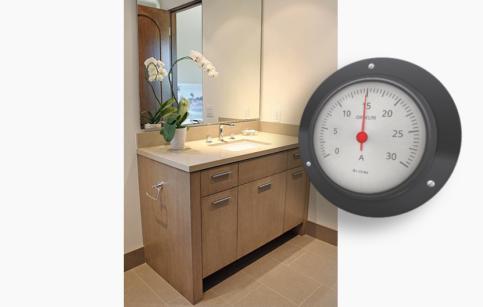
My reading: 15,A
